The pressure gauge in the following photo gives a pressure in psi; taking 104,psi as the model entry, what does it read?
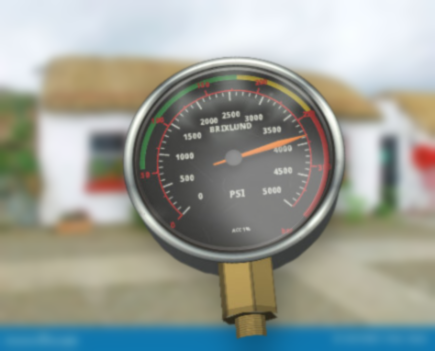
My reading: 3900,psi
